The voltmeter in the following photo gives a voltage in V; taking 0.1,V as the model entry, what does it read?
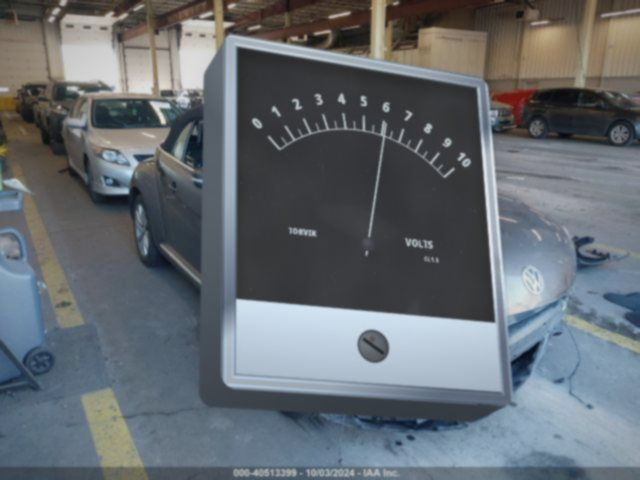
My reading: 6,V
